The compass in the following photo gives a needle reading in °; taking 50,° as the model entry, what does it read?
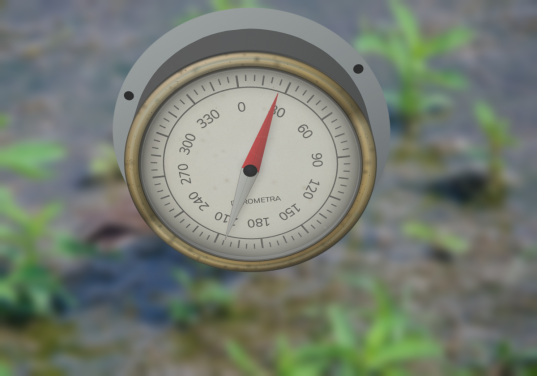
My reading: 25,°
